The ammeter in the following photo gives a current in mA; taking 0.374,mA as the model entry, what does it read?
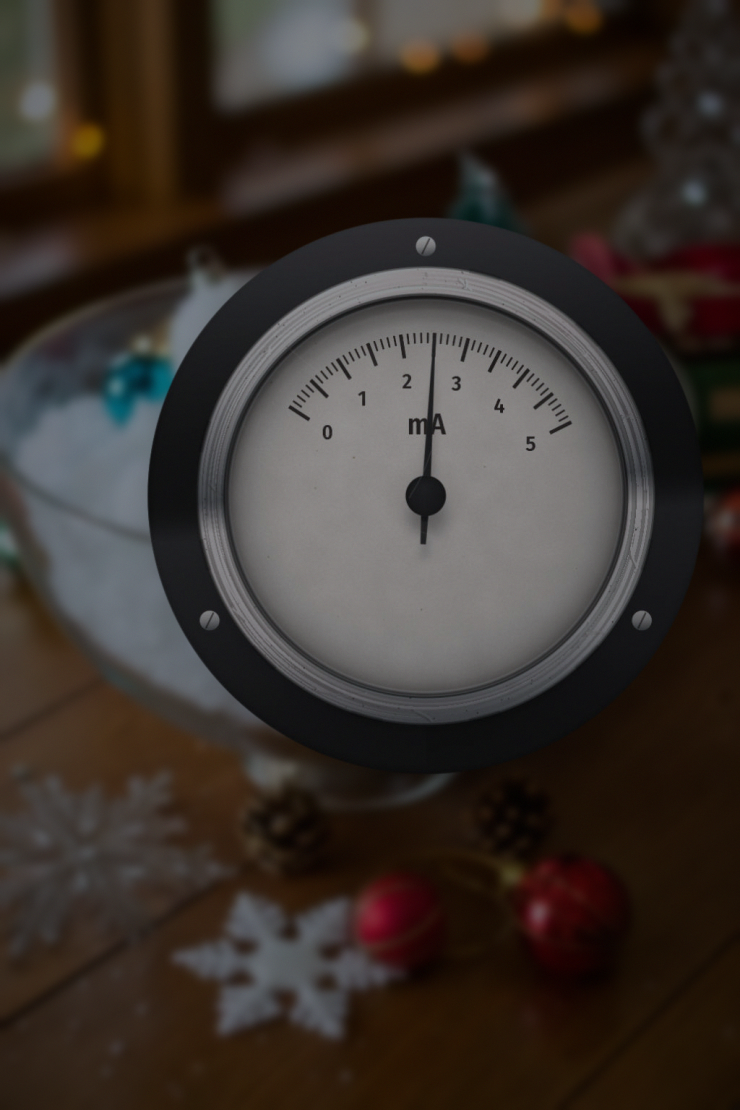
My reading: 2.5,mA
